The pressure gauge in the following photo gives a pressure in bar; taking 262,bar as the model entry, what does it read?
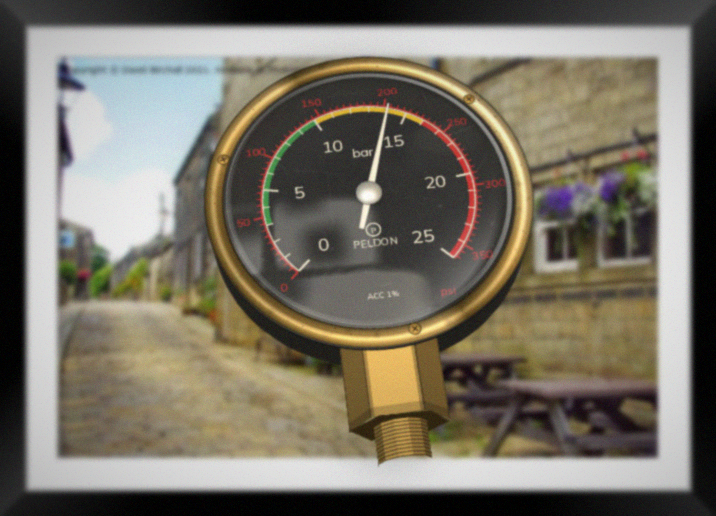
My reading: 14,bar
